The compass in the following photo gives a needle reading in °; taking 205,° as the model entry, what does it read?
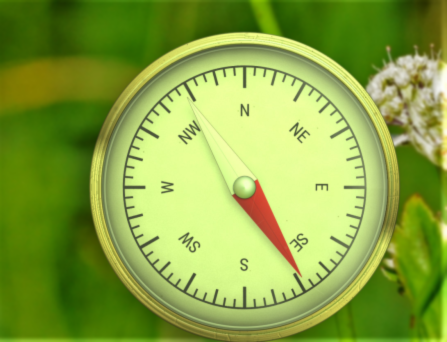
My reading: 147.5,°
